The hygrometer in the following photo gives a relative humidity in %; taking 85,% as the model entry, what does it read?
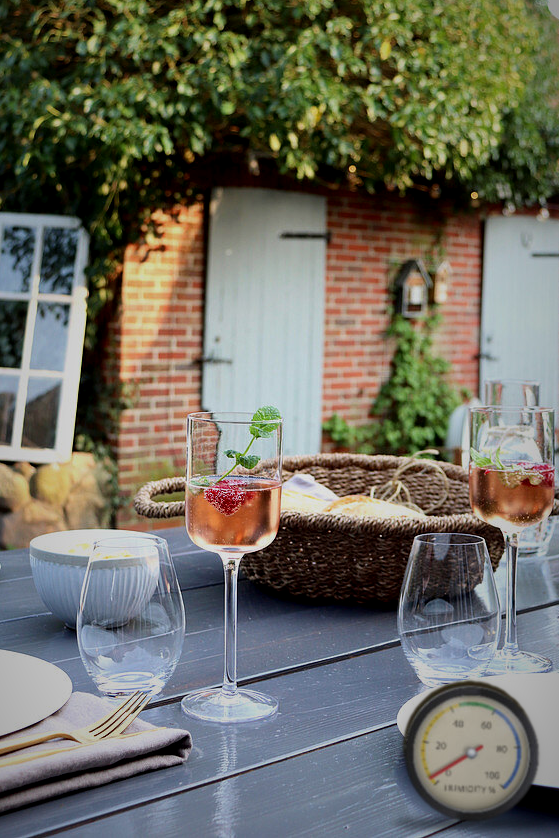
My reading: 4,%
